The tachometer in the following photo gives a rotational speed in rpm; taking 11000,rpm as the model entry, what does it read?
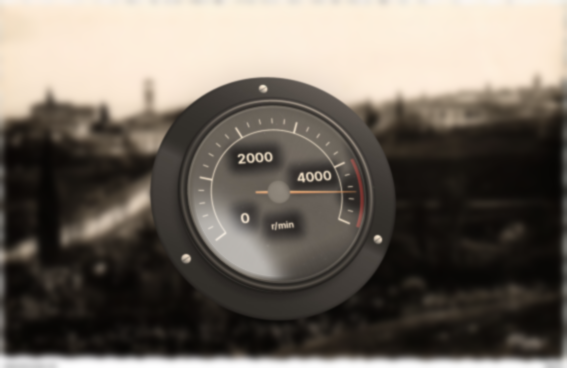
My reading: 4500,rpm
